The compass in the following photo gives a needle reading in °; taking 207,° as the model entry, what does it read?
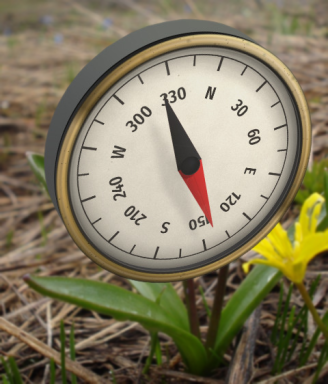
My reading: 142.5,°
